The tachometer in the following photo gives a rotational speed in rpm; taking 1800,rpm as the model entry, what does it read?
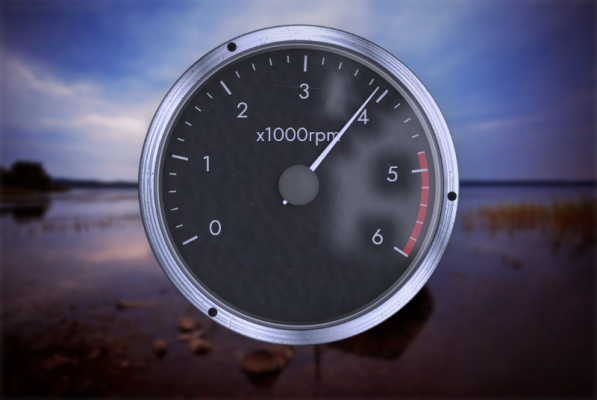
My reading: 3900,rpm
